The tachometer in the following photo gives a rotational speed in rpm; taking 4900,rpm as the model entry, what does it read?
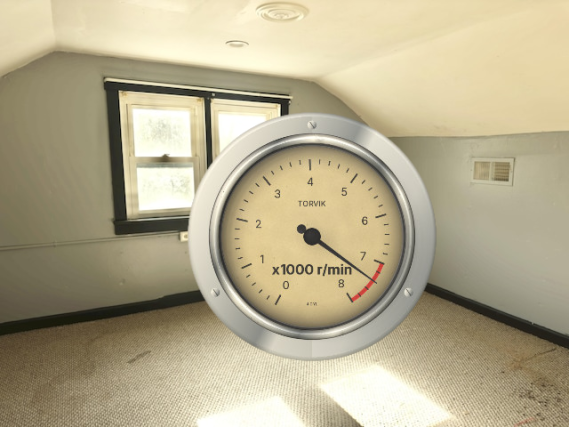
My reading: 7400,rpm
